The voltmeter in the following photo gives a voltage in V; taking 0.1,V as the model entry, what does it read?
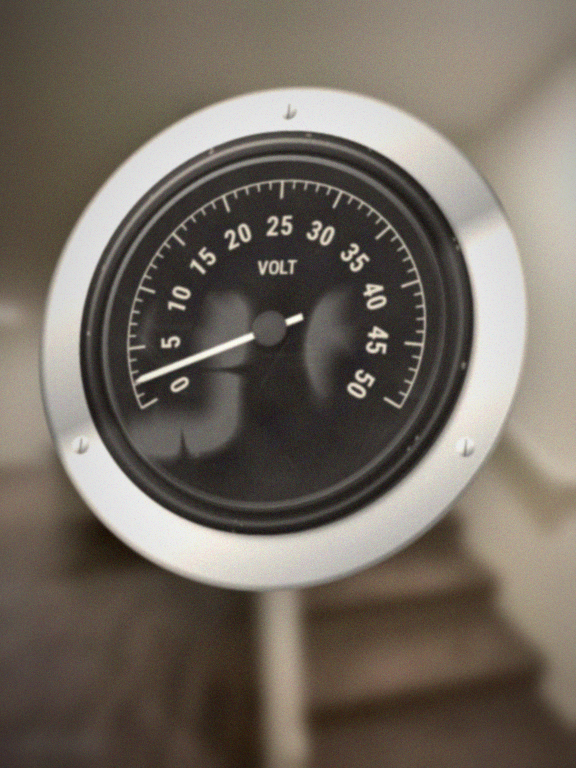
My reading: 2,V
